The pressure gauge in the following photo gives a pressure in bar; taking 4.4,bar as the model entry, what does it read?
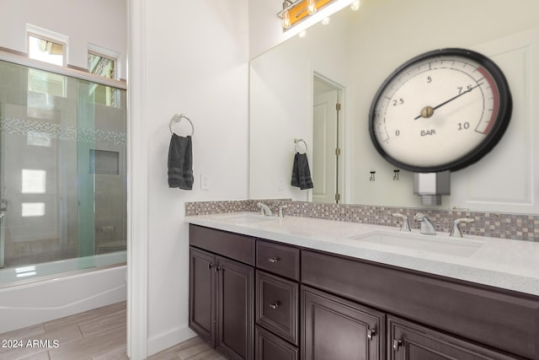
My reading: 7.75,bar
